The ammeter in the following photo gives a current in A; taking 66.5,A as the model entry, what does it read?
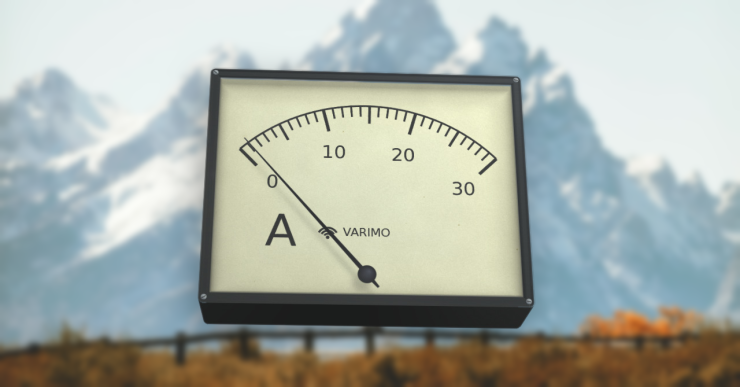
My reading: 1,A
